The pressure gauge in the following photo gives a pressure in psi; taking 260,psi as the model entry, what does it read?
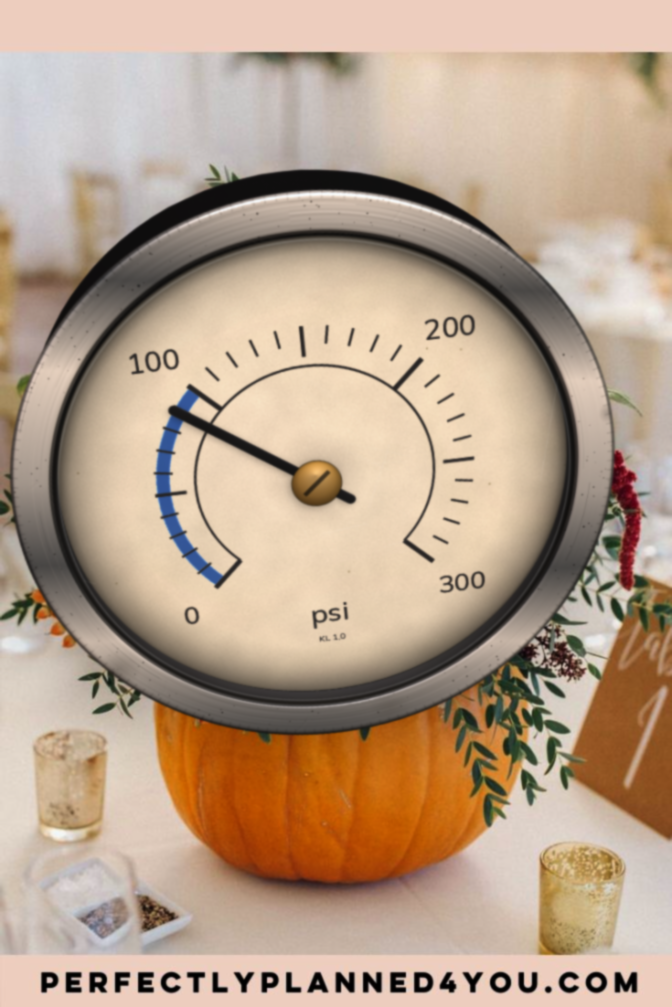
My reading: 90,psi
